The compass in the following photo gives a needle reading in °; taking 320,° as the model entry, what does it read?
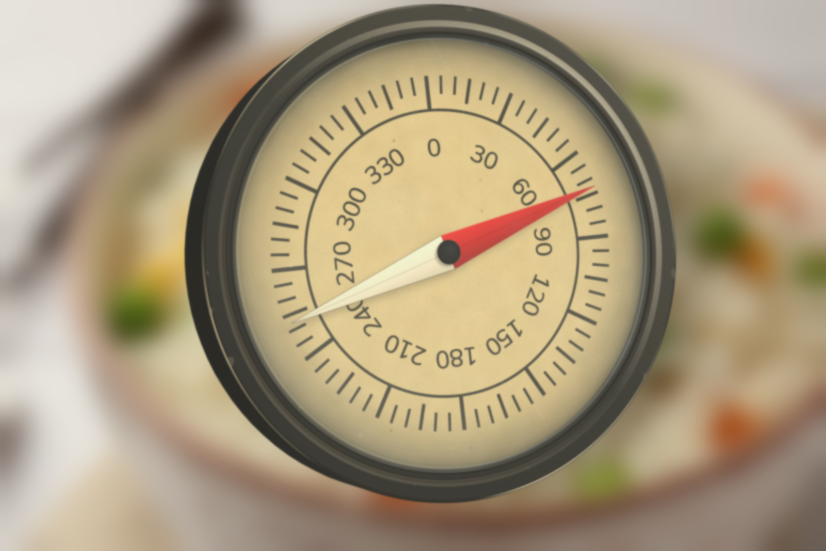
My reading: 72.5,°
